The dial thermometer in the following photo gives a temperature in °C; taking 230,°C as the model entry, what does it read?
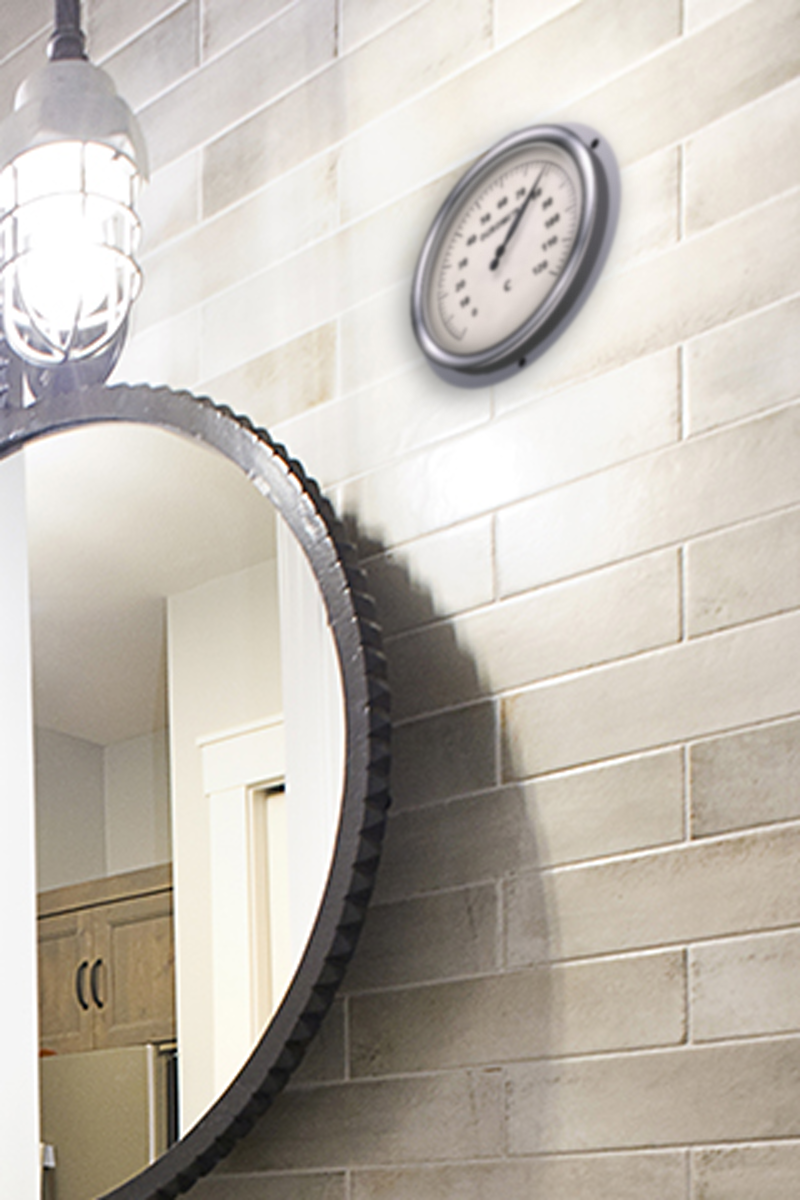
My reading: 80,°C
